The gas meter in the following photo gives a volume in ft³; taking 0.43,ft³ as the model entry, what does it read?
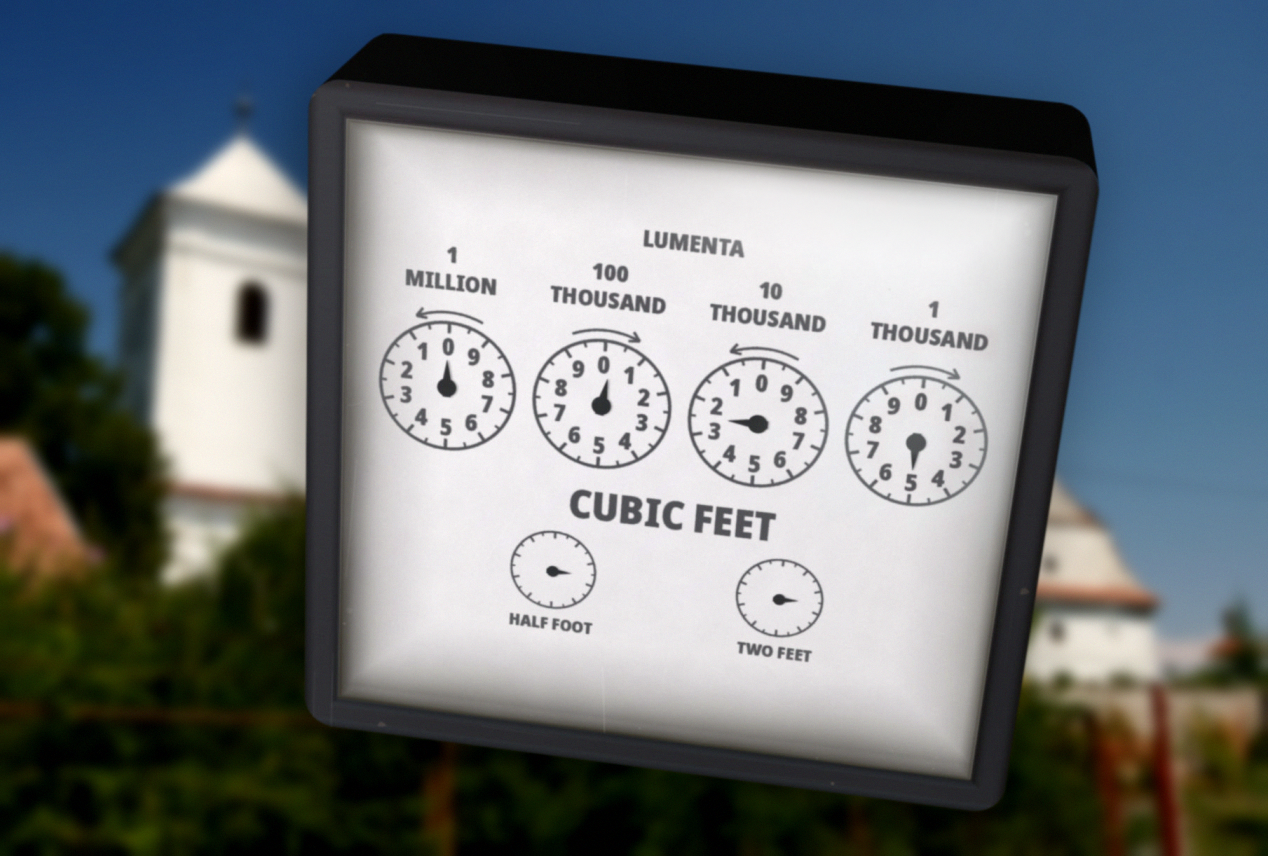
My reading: 2500,ft³
